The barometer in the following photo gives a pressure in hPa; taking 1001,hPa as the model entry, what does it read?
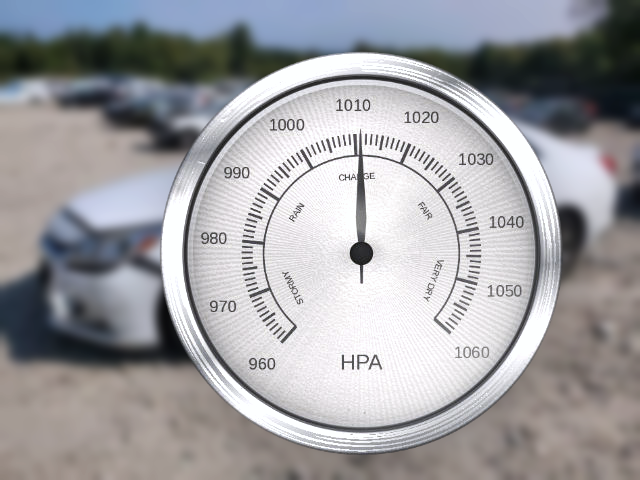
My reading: 1011,hPa
